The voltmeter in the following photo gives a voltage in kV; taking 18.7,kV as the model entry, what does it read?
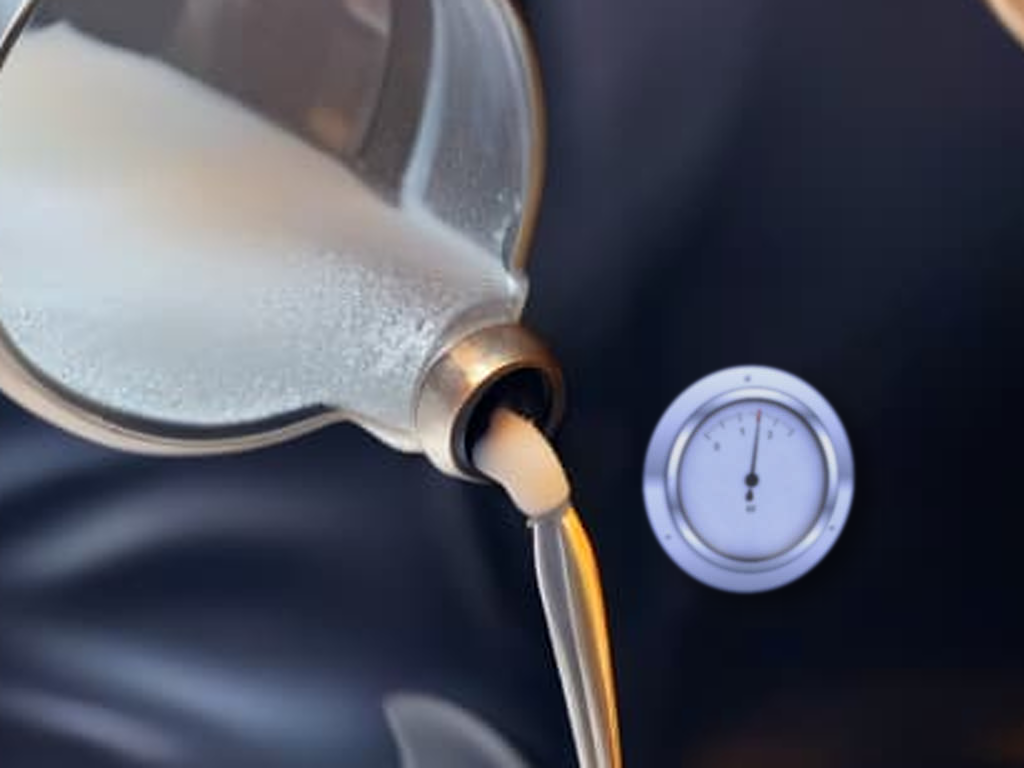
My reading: 1.5,kV
